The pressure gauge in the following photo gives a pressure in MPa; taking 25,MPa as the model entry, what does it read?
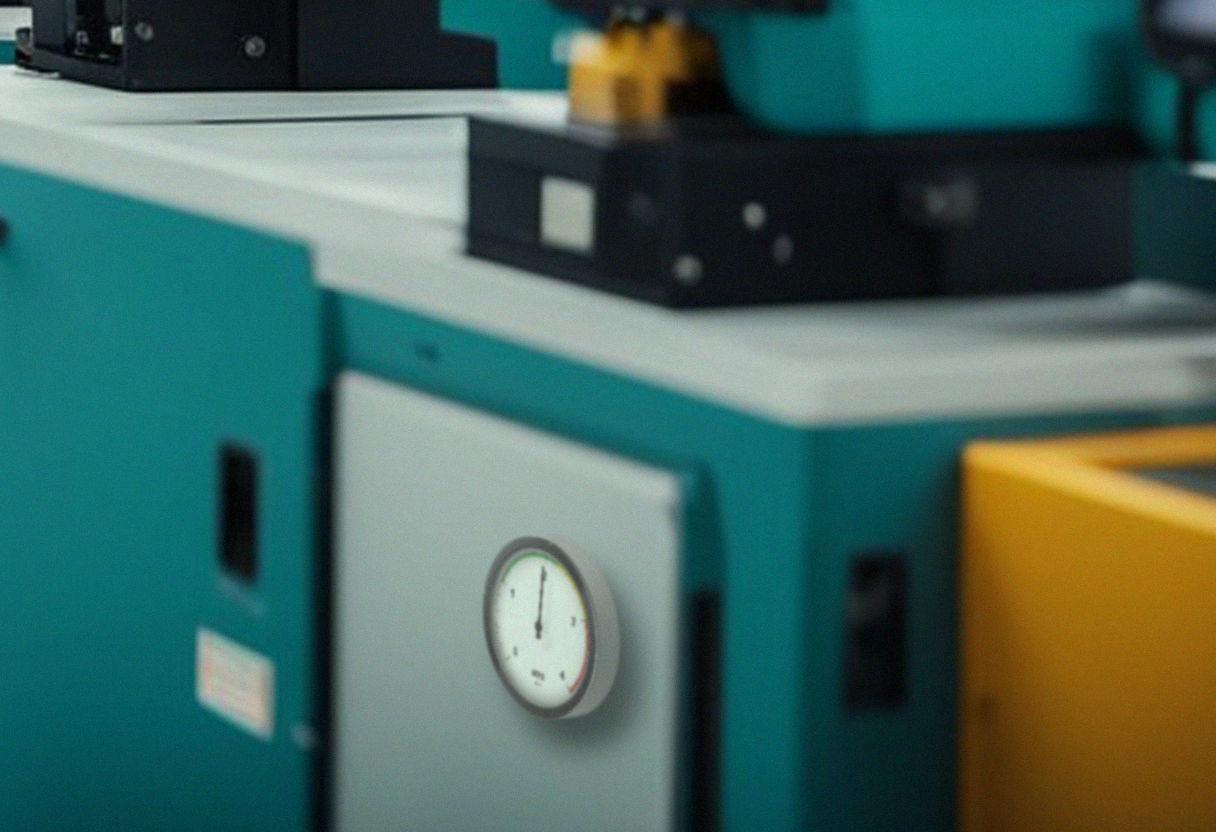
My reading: 2,MPa
